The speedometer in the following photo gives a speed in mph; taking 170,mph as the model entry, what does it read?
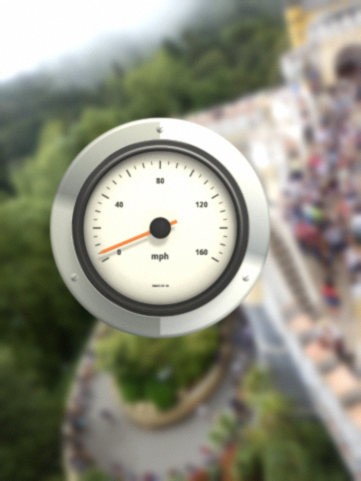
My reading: 5,mph
